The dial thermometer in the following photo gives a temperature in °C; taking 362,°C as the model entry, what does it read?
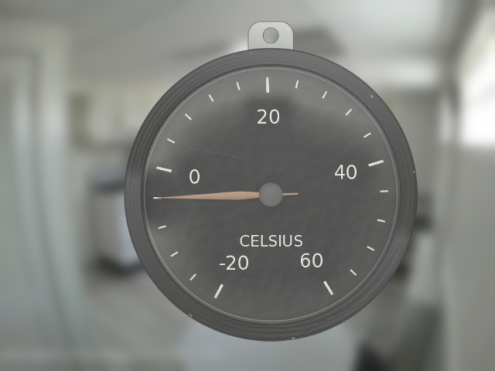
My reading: -4,°C
